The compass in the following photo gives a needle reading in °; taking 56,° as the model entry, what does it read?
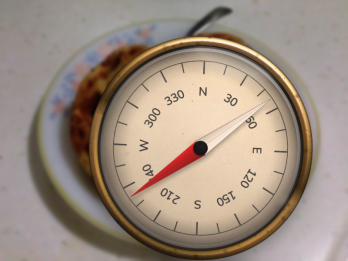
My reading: 232.5,°
